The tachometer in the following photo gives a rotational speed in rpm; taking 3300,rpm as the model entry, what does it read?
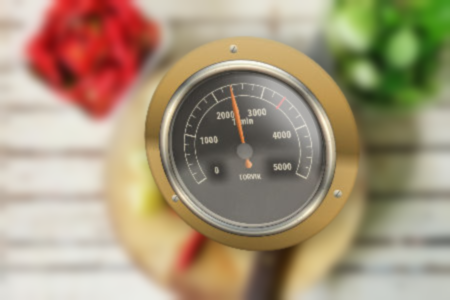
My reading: 2400,rpm
